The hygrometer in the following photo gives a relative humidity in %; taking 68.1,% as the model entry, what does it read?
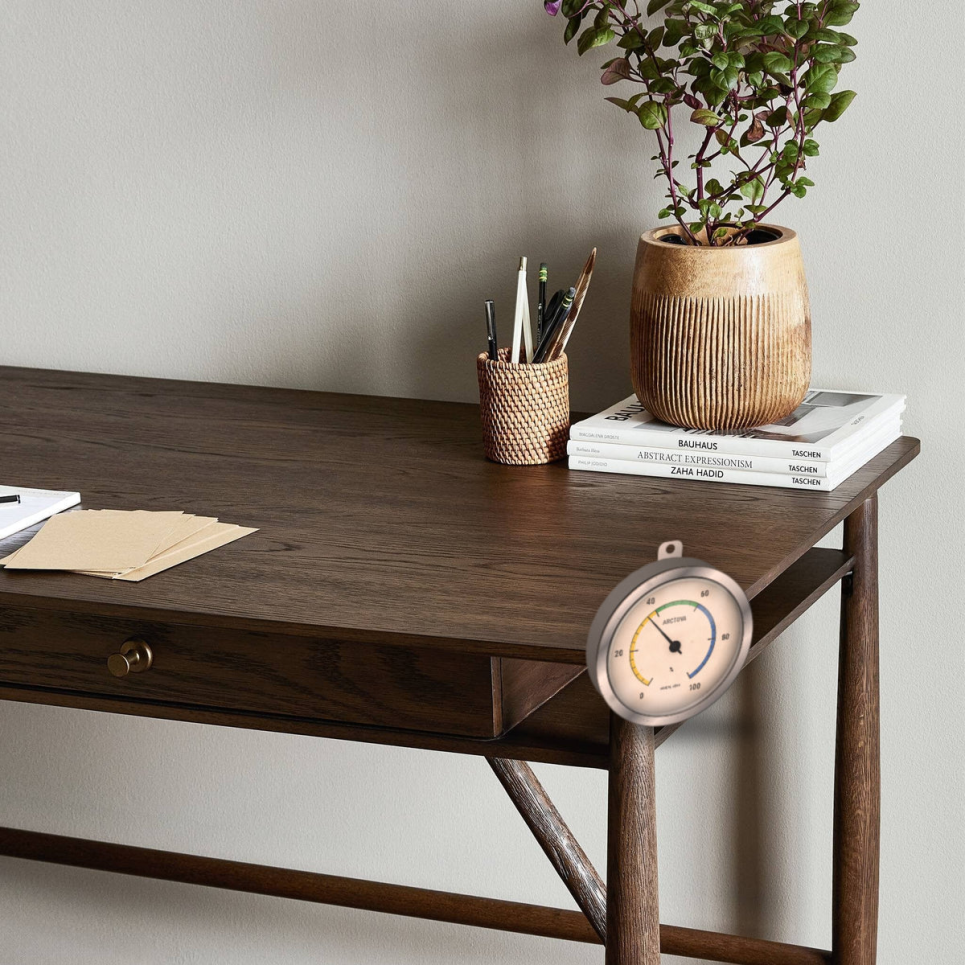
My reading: 36,%
